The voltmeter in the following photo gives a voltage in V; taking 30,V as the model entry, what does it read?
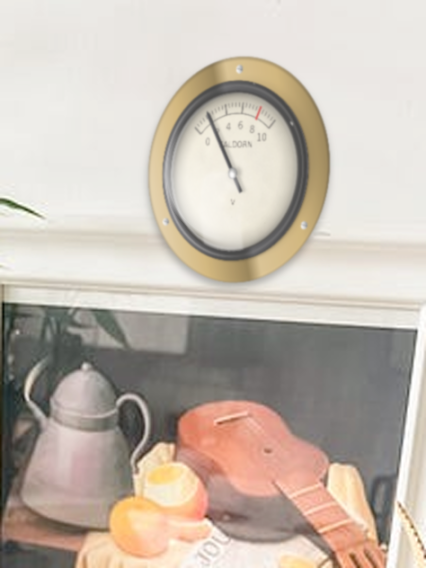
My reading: 2,V
